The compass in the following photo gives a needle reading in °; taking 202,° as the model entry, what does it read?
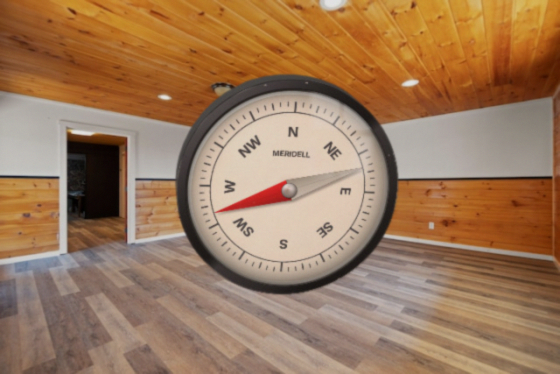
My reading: 250,°
